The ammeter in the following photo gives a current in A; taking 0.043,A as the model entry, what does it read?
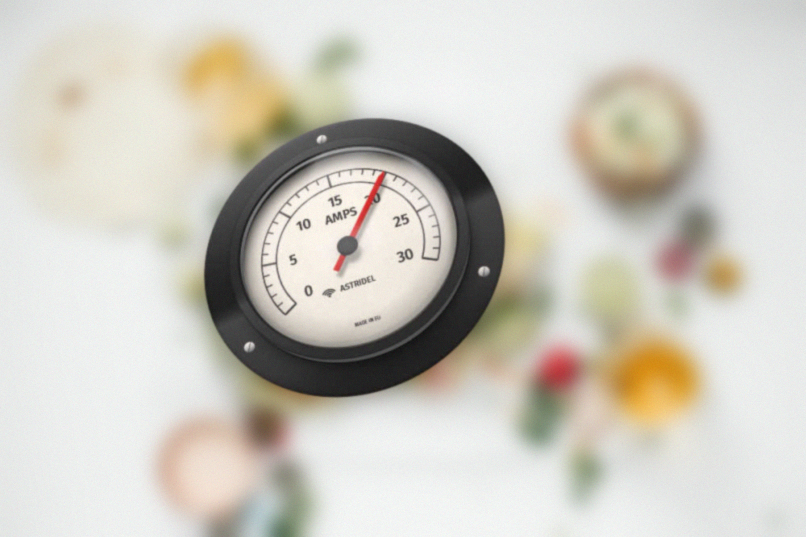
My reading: 20,A
